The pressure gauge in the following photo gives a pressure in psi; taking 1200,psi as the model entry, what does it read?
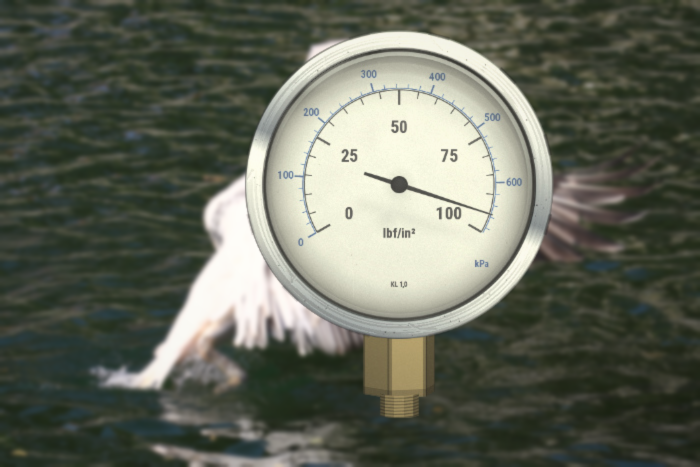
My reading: 95,psi
